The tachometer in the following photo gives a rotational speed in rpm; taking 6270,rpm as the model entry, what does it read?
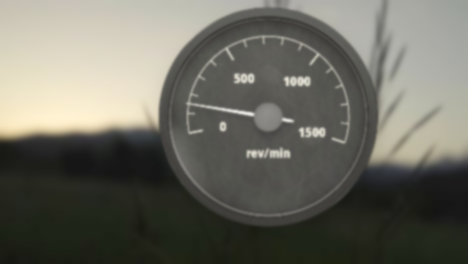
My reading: 150,rpm
